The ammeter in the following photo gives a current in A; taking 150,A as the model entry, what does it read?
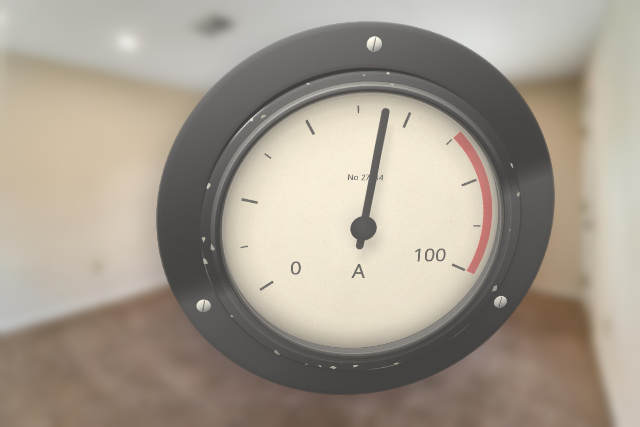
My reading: 55,A
